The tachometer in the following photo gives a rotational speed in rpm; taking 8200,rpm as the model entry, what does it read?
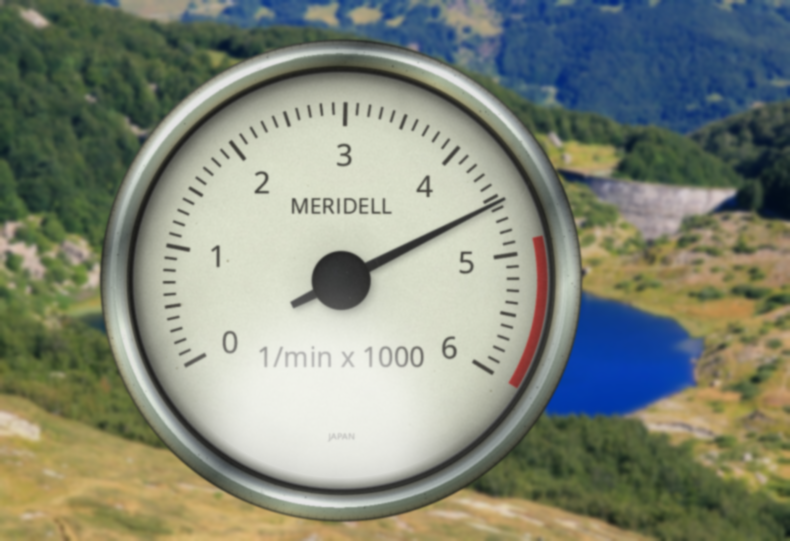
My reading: 4550,rpm
